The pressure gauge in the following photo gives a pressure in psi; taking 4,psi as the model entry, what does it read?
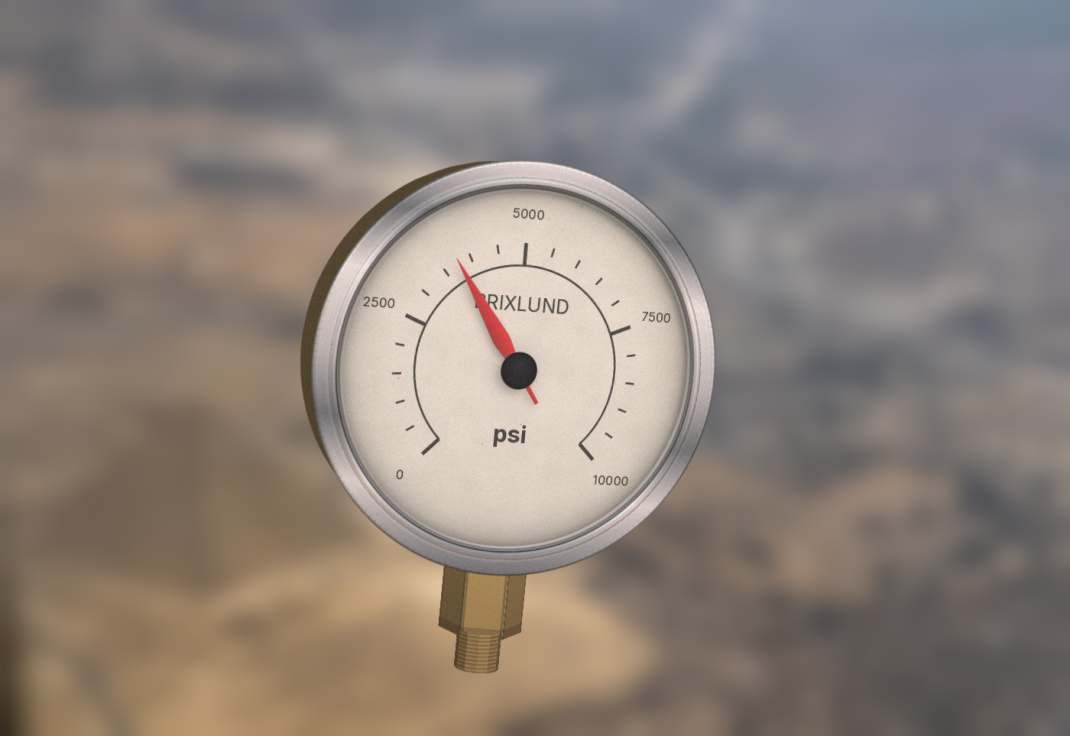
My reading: 3750,psi
